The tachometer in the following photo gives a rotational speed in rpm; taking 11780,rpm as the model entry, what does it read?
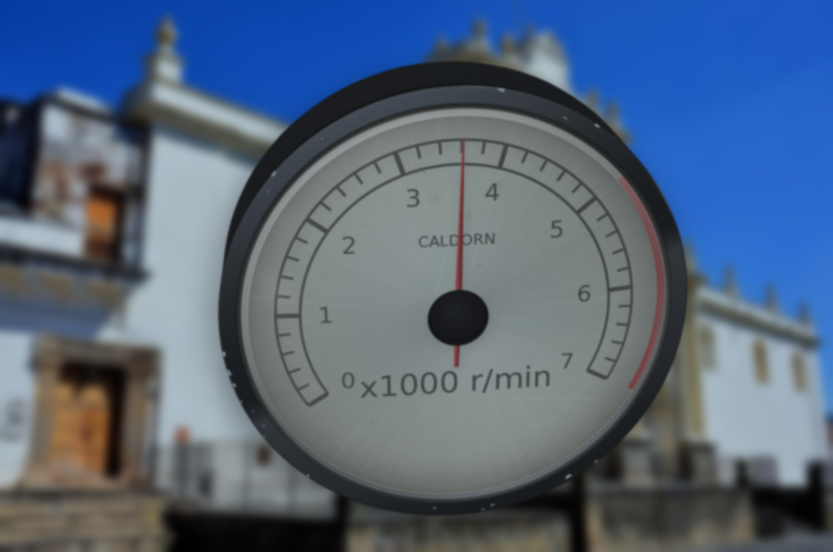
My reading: 3600,rpm
